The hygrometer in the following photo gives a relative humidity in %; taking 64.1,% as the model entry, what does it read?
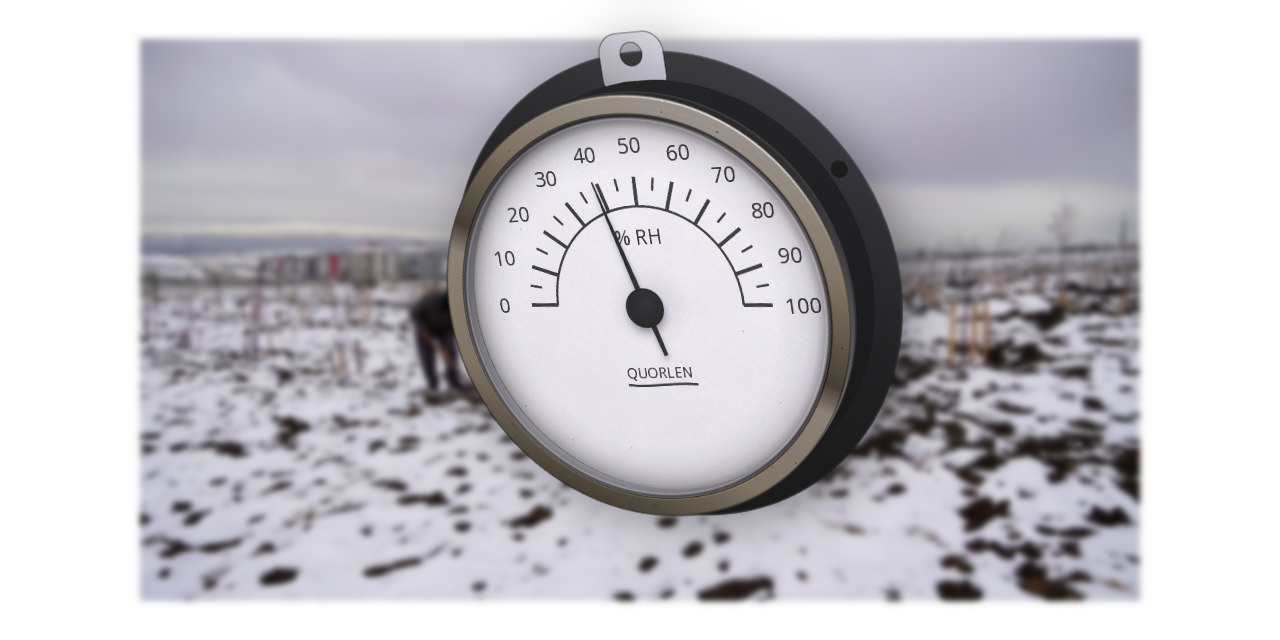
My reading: 40,%
